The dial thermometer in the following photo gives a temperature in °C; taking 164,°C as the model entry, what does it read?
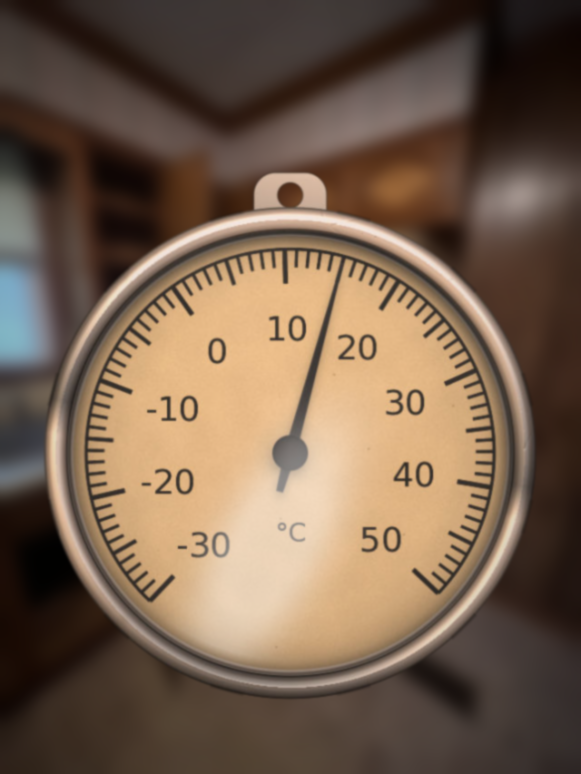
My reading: 15,°C
